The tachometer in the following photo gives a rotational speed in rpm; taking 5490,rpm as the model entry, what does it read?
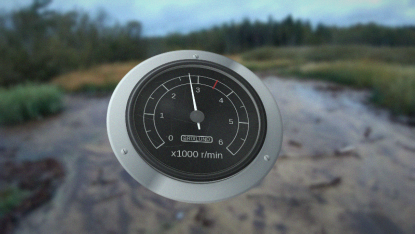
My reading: 2750,rpm
